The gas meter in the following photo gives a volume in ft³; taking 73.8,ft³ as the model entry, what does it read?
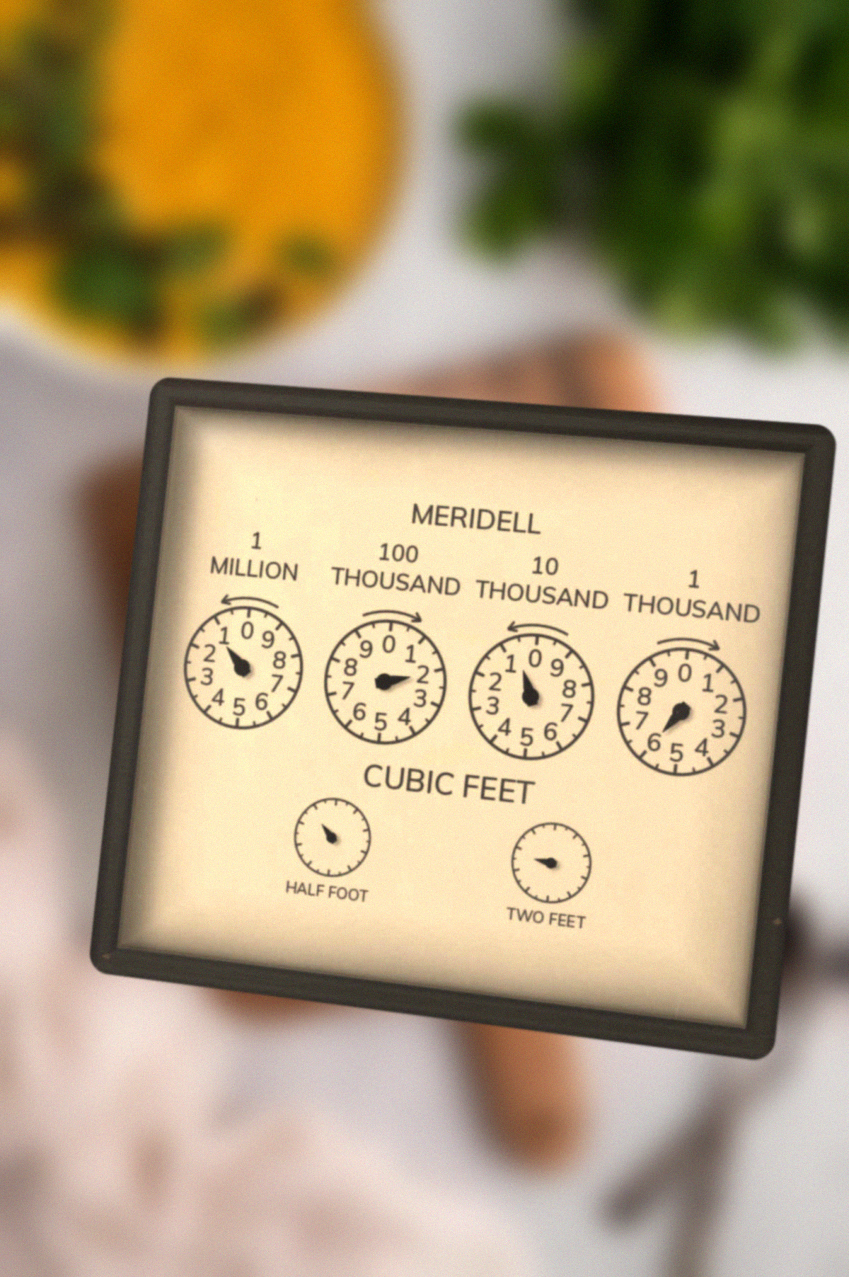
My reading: 120600,ft³
